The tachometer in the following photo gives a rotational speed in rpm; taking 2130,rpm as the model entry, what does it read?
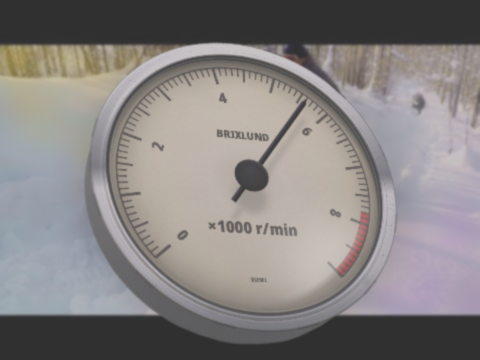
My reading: 5600,rpm
